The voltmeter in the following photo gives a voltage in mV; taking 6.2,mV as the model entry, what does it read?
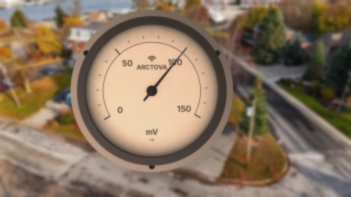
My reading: 100,mV
